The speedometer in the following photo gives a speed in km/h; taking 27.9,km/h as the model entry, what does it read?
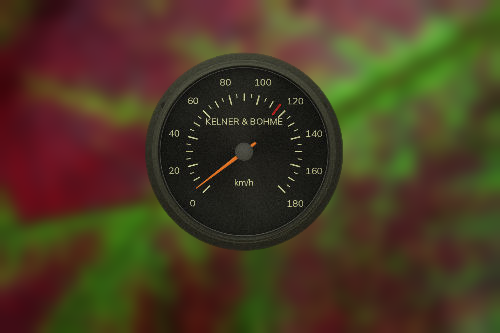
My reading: 5,km/h
